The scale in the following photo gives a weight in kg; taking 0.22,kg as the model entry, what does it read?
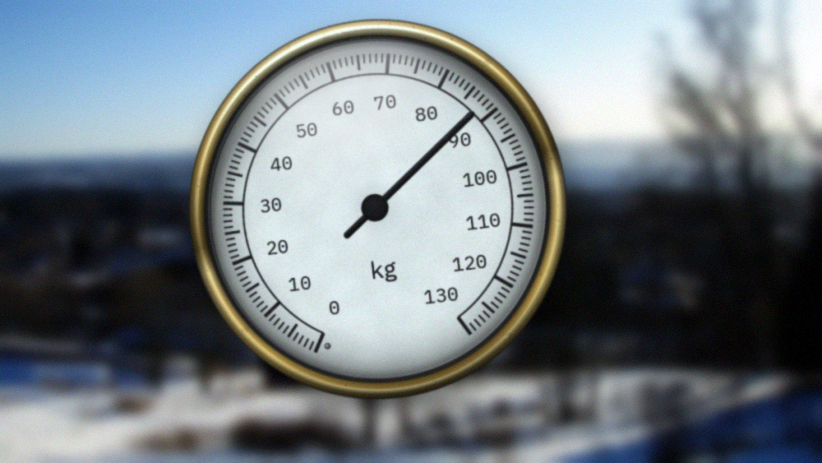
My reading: 88,kg
